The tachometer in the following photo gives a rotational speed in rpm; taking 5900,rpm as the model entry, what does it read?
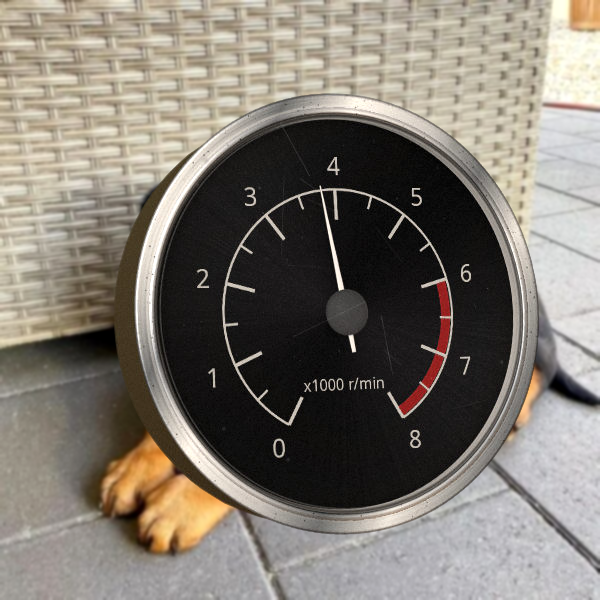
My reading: 3750,rpm
